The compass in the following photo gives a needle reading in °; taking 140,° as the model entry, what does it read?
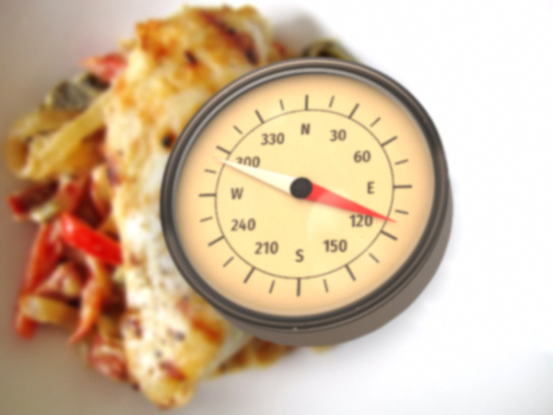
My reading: 112.5,°
